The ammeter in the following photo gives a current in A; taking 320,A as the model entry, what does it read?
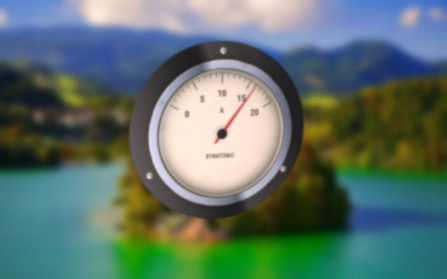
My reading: 16,A
